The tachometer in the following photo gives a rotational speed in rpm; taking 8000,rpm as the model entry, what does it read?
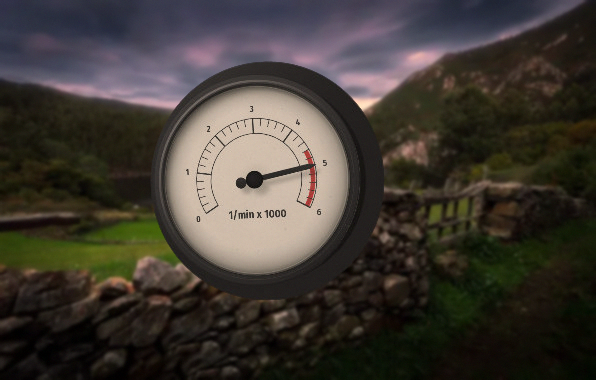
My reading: 5000,rpm
